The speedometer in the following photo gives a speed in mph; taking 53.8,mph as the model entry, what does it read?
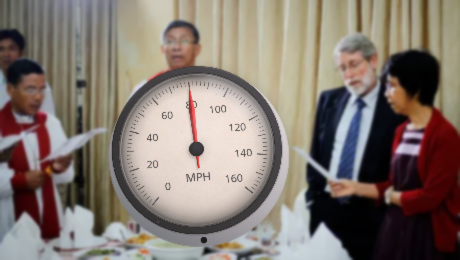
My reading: 80,mph
